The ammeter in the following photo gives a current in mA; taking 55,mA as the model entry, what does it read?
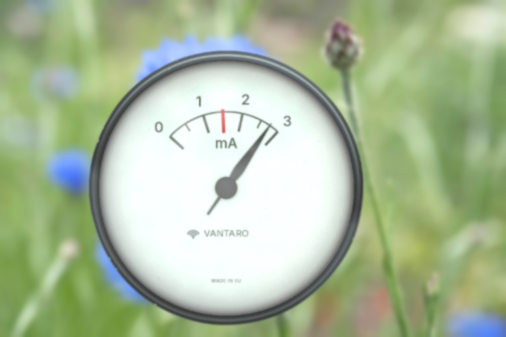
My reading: 2.75,mA
